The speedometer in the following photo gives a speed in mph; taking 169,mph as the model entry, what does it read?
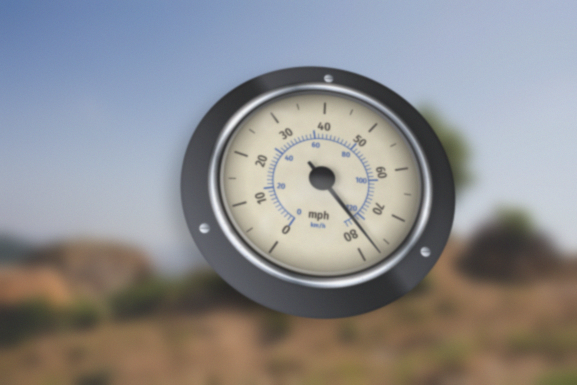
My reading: 77.5,mph
